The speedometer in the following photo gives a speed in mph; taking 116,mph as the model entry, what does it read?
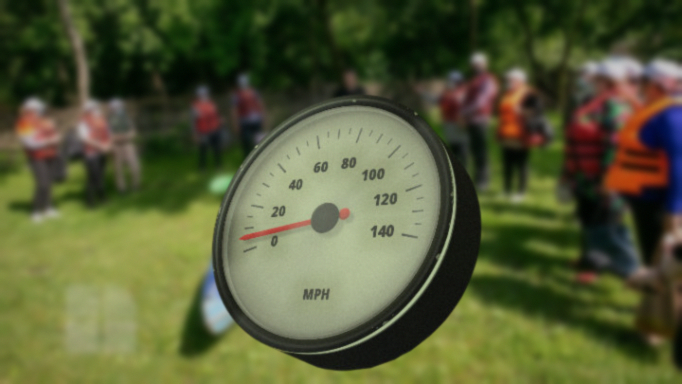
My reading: 5,mph
